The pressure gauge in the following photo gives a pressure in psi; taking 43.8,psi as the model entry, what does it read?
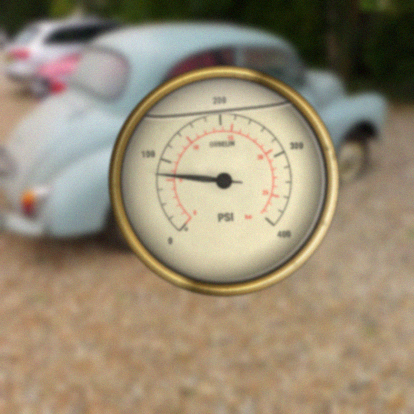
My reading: 80,psi
